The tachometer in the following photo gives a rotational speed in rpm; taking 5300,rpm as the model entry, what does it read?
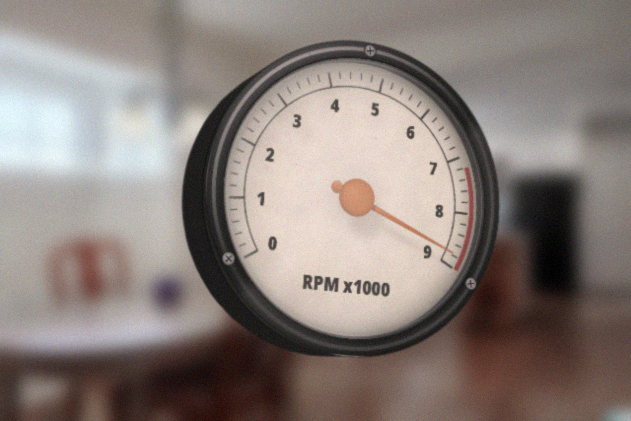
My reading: 8800,rpm
